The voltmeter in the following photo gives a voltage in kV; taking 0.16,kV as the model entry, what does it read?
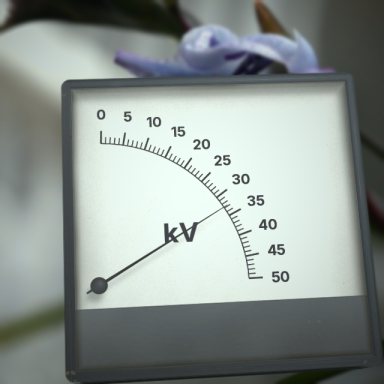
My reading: 33,kV
